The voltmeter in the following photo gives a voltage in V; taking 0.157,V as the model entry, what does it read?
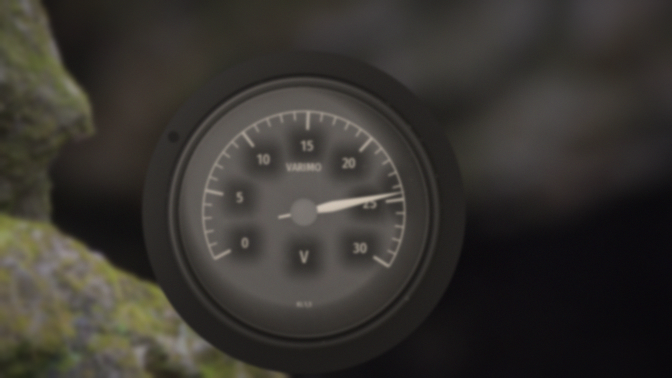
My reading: 24.5,V
